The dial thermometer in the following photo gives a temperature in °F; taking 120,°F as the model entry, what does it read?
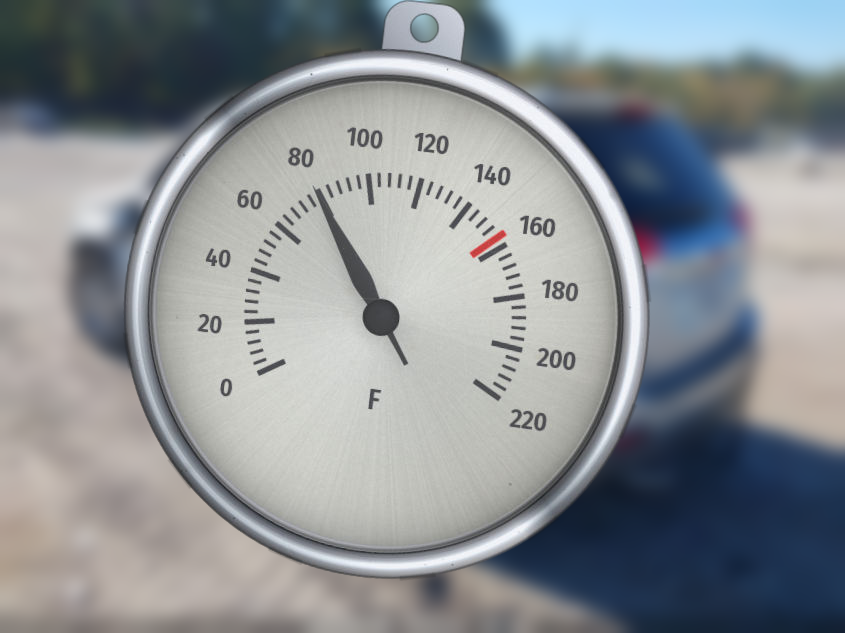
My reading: 80,°F
